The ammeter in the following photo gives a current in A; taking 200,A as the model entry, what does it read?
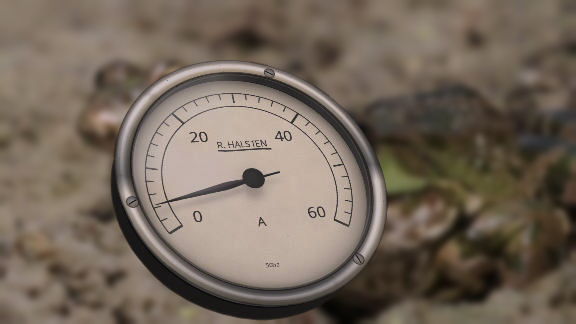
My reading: 4,A
